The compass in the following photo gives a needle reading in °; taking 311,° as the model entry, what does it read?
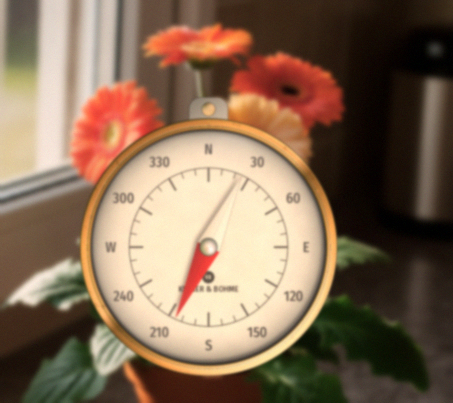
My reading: 205,°
